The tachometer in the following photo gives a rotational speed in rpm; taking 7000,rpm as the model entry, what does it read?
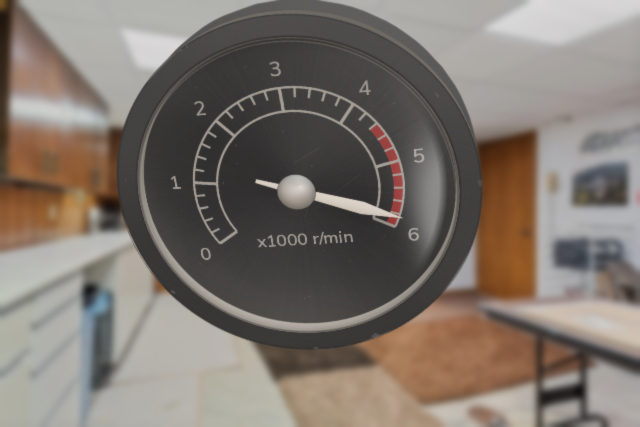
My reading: 5800,rpm
